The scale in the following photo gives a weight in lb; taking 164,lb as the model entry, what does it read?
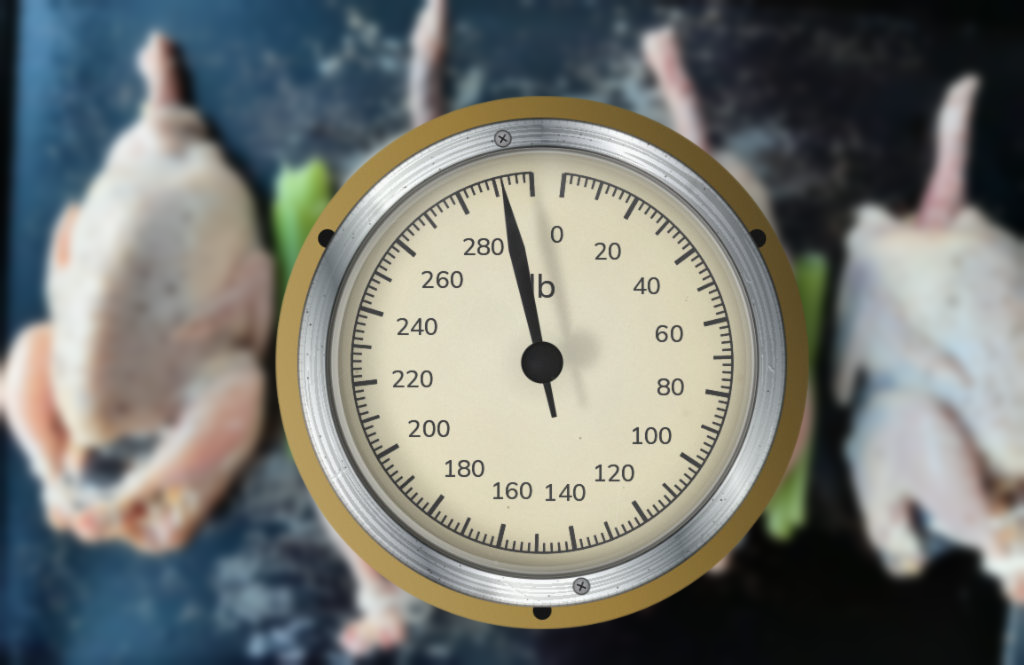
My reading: 292,lb
